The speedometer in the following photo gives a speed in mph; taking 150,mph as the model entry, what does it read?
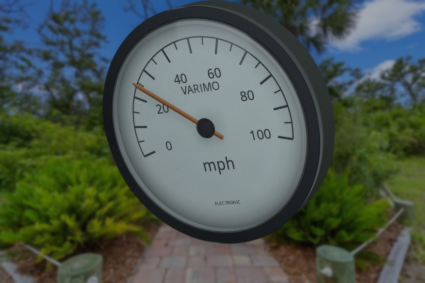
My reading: 25,mph
